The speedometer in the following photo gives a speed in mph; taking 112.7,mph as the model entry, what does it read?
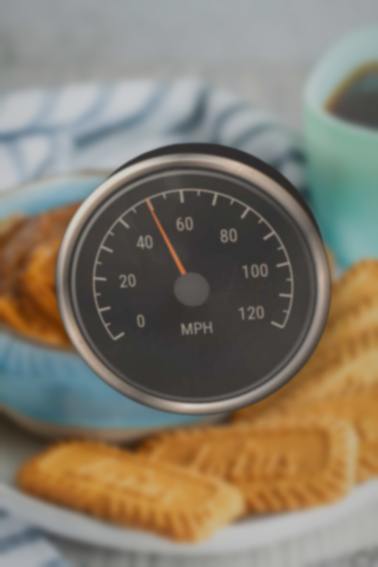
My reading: 50,mph
